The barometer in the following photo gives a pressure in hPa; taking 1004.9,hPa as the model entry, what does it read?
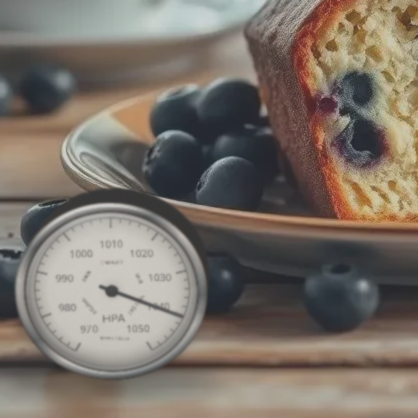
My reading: 1040,hPa
